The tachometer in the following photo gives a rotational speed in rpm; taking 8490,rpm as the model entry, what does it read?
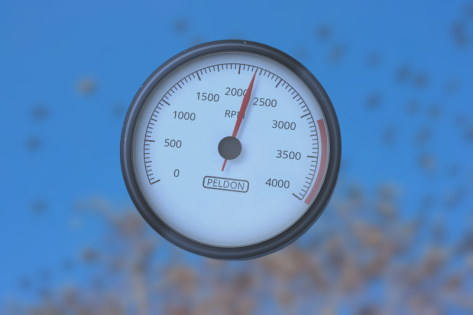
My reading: 2200,rpm
